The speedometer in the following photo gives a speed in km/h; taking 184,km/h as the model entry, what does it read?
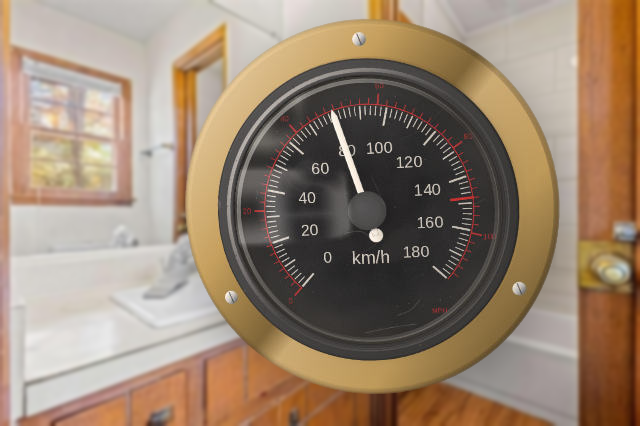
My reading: 80,km/h
